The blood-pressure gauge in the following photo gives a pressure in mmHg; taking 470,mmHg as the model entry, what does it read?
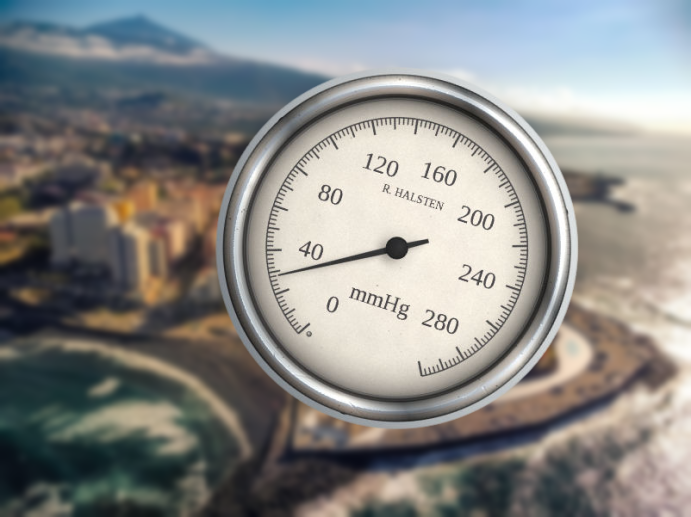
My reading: 28,mmHg
